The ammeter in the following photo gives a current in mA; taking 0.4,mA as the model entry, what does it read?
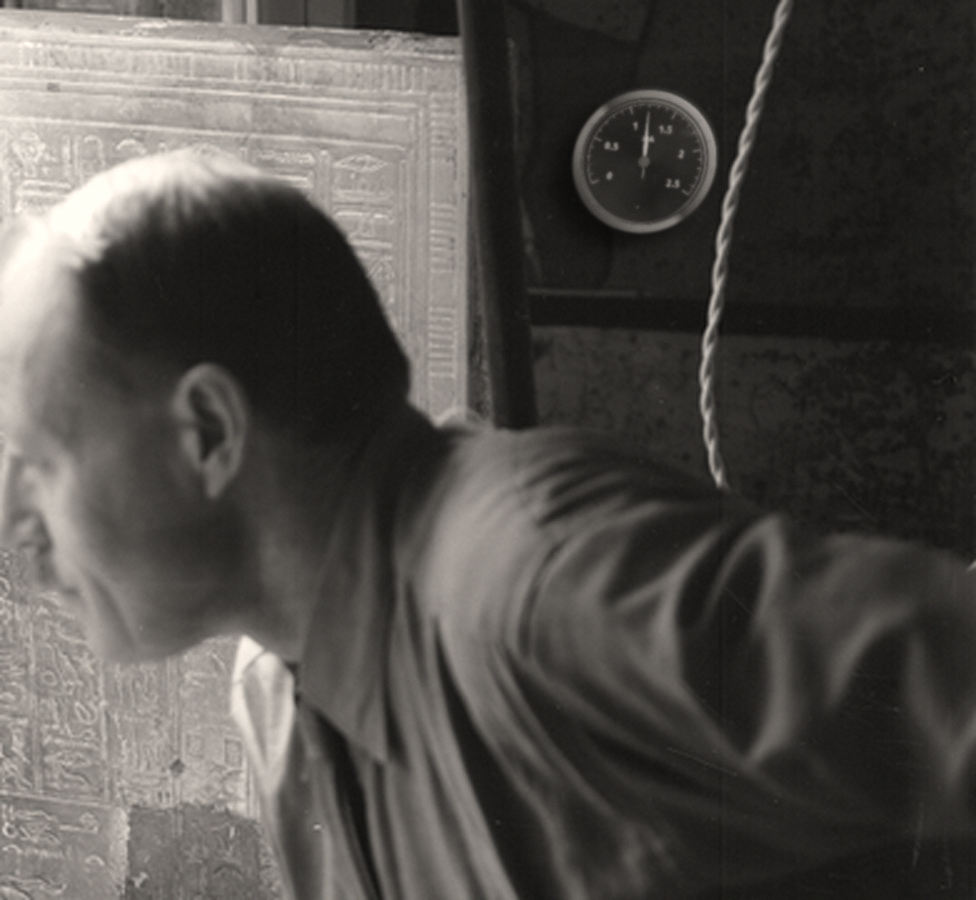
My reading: 1.2,mA
